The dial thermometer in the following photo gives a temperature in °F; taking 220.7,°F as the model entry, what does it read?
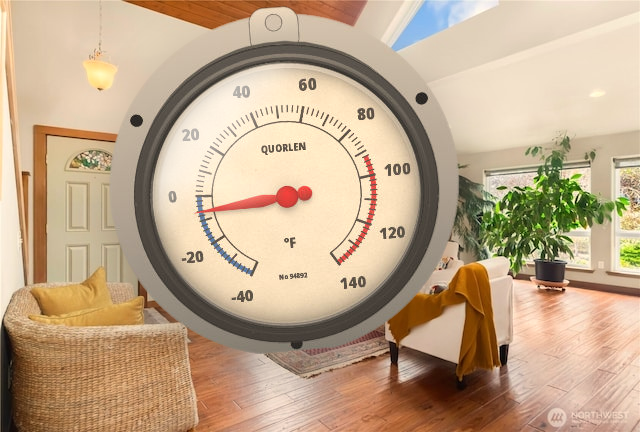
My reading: -6,°F
